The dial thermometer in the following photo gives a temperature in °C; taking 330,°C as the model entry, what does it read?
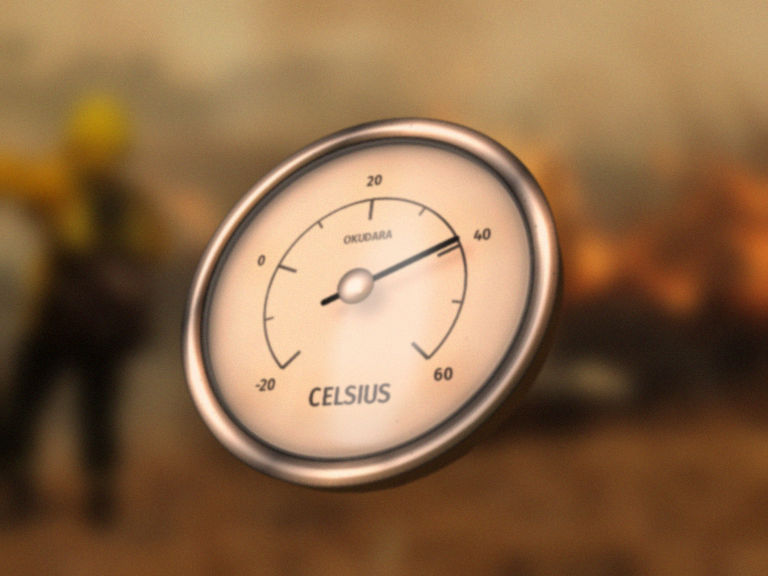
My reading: 40,°C
